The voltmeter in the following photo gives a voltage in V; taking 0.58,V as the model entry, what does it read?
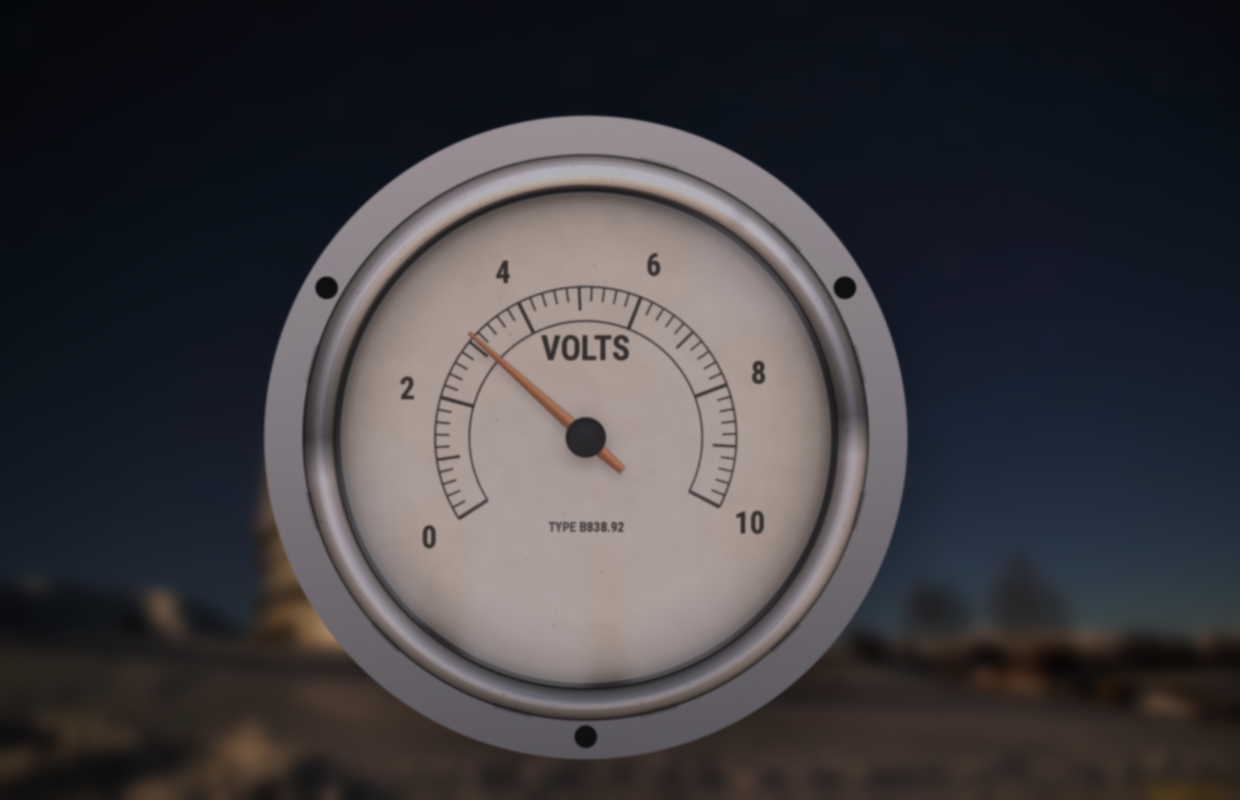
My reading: 3.1,V
